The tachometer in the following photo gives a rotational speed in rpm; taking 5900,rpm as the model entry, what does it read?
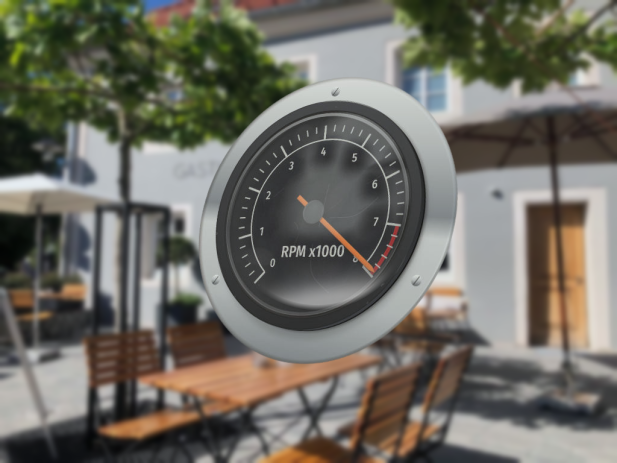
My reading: 7900,rpm
